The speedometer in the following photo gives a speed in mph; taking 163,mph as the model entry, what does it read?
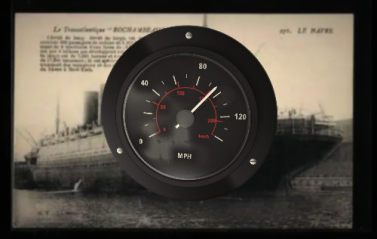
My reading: 95,mph
